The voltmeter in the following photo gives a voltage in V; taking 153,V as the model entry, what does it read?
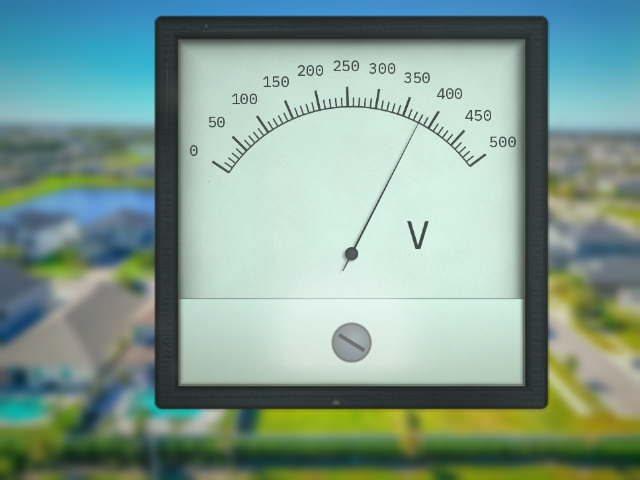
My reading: 380,V
